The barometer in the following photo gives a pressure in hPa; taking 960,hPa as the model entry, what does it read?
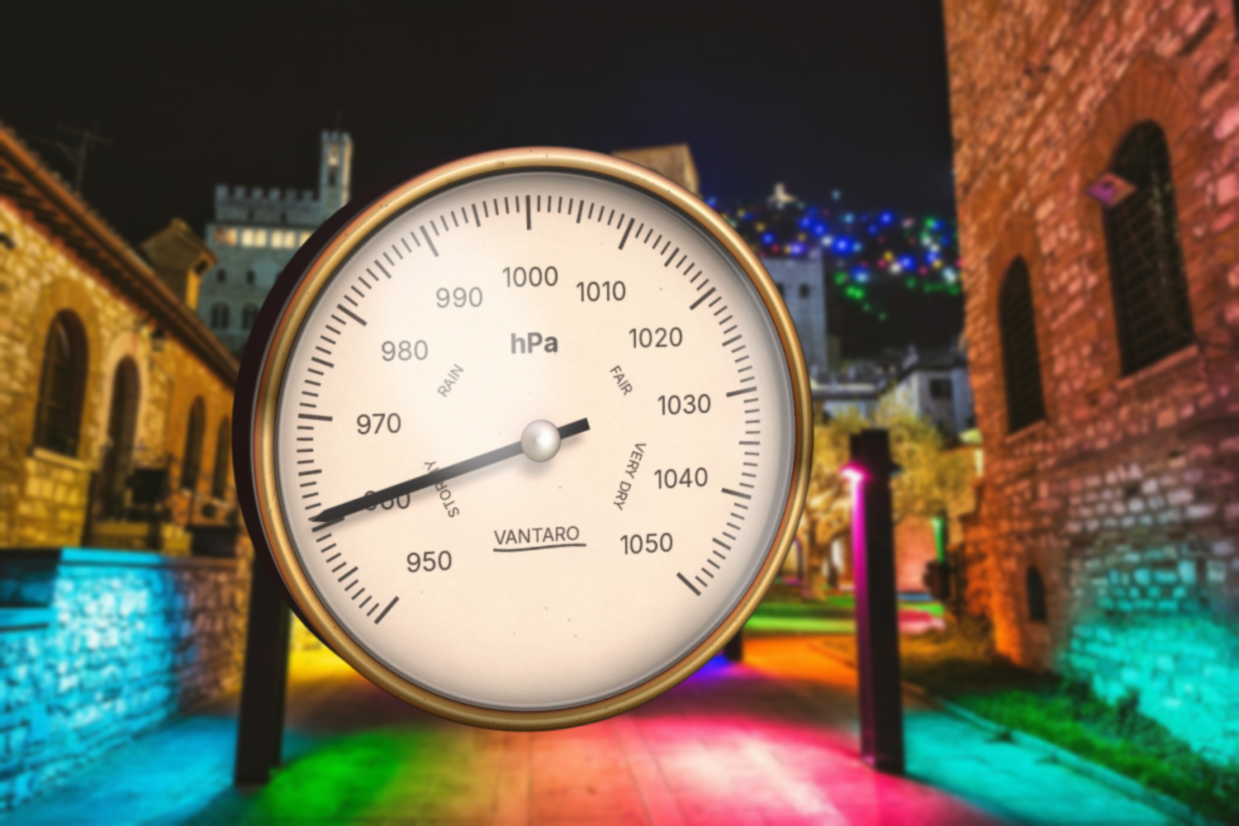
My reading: 961,hPa
